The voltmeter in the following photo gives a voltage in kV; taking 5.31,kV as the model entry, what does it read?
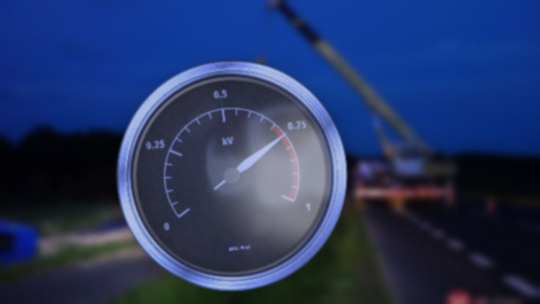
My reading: 0.75,kV
